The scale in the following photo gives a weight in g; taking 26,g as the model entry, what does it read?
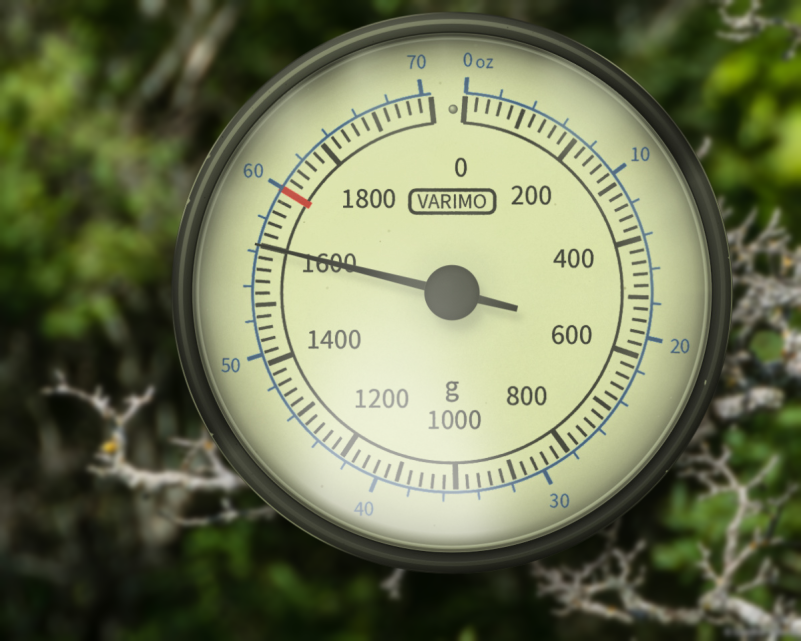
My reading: 1600,g
